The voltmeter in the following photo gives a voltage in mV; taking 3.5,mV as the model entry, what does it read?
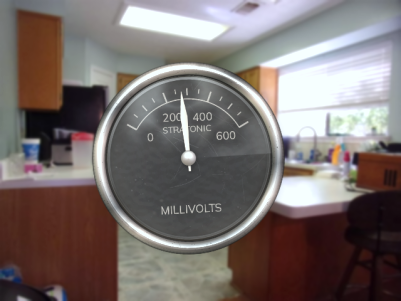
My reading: 275,mV
